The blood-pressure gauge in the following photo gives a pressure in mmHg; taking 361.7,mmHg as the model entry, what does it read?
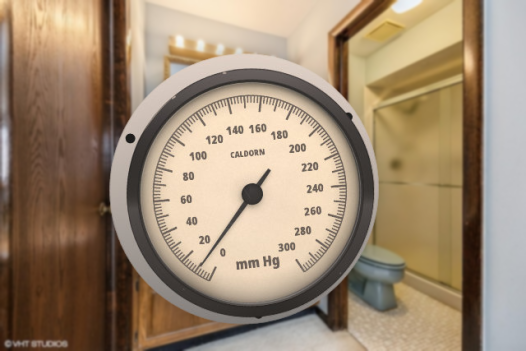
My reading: 10,mmHg
